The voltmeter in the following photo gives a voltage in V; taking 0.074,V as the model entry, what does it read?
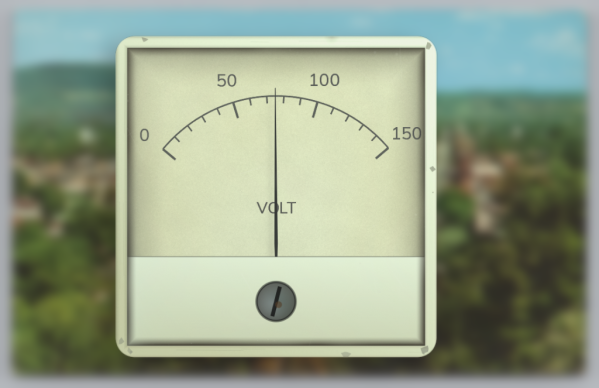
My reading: 75,V
